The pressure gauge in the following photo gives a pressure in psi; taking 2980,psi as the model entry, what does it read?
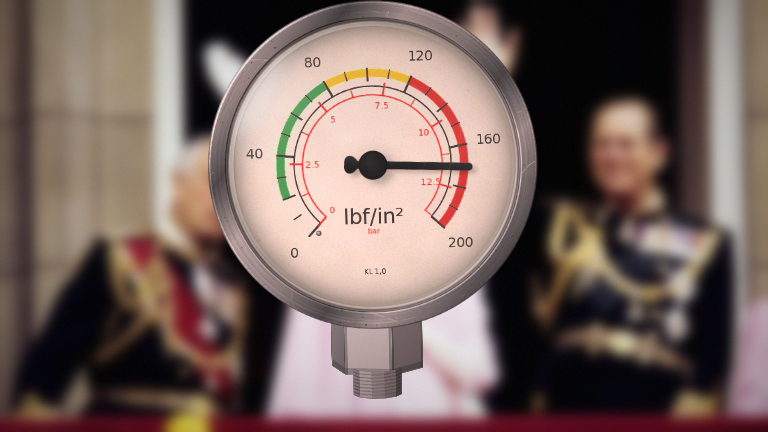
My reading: 170,psi
